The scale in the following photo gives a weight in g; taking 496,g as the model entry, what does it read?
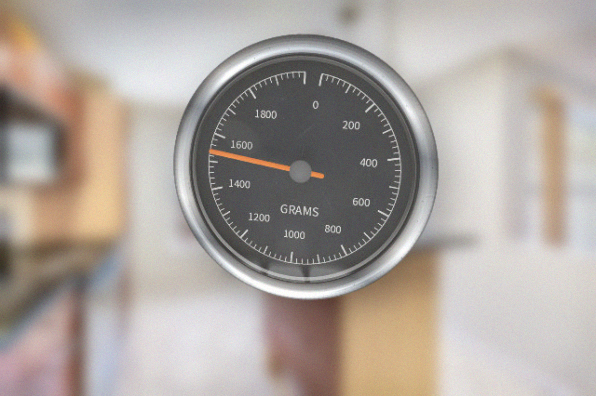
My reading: 1540,g
